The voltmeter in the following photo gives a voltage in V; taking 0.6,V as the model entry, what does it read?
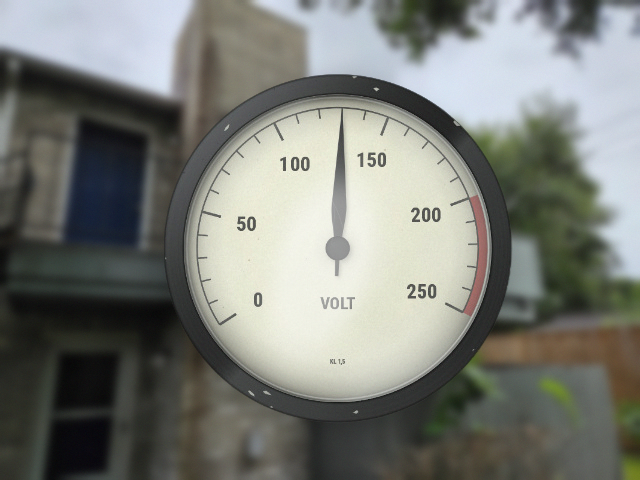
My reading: 130,V
